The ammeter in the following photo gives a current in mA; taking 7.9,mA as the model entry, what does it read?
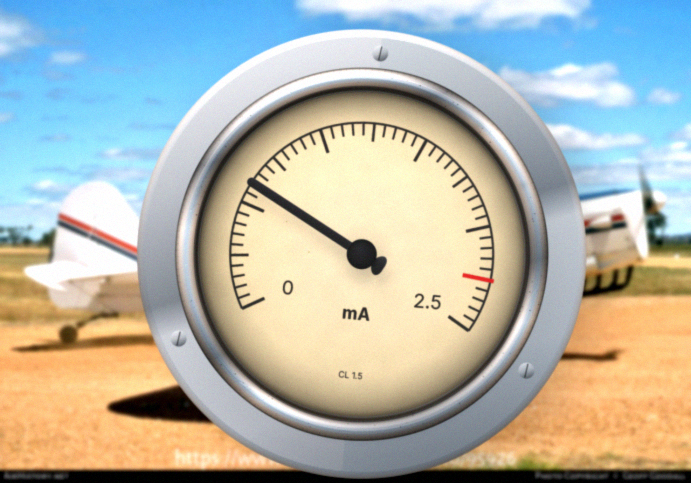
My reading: 0.6,mA
